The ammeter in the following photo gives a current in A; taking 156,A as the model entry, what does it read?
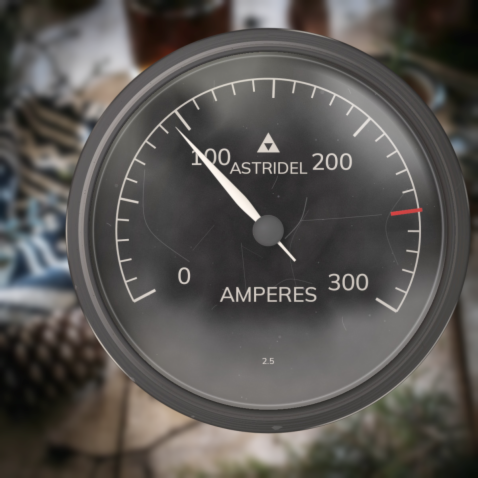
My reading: 95,A
